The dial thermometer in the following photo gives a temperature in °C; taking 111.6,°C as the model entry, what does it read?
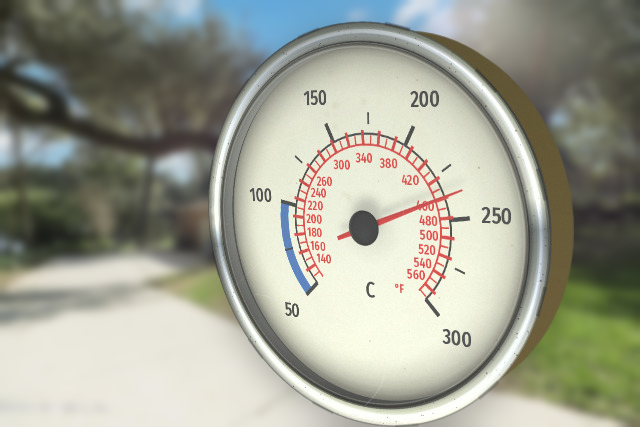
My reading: 237.5,°C
